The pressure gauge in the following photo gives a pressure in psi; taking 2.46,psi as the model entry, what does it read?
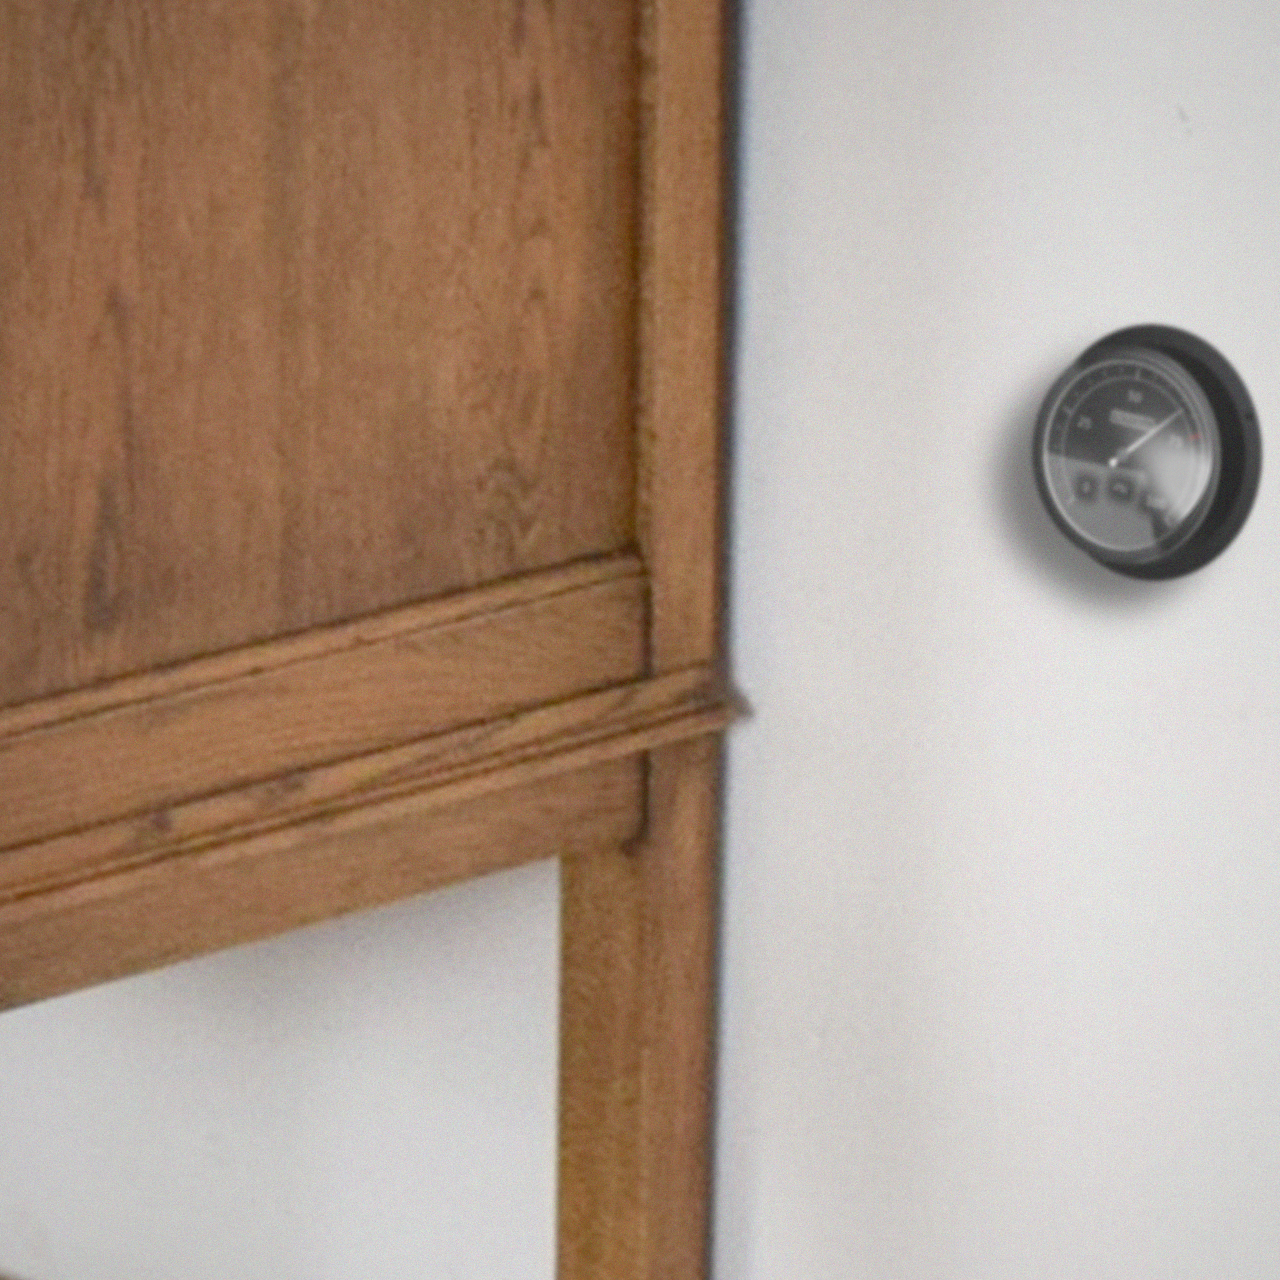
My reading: 67.5,psi
